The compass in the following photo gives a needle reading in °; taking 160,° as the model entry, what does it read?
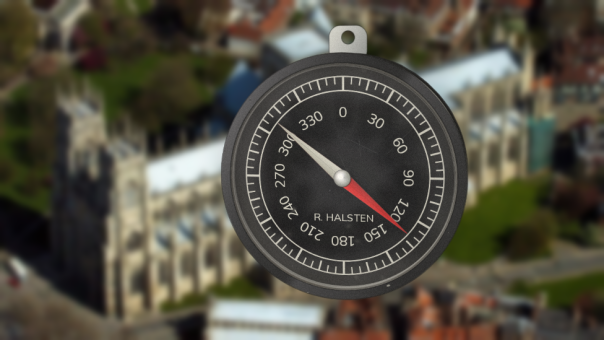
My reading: 130,°
